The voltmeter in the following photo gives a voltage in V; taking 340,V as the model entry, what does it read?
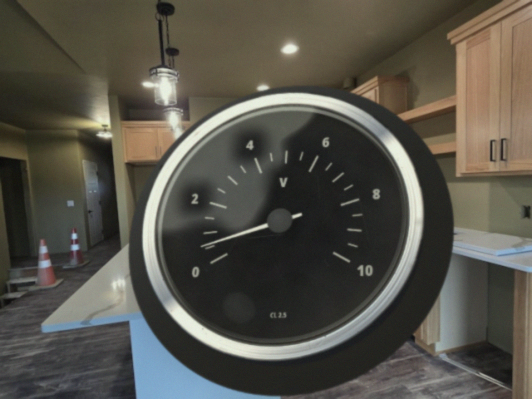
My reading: 0.5,V
